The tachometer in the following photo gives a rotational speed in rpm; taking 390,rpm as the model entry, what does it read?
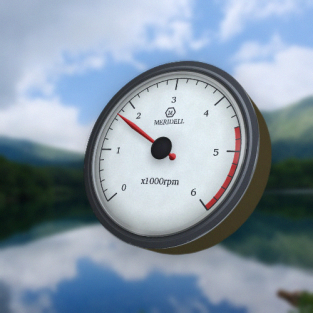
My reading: 1700,rpm
